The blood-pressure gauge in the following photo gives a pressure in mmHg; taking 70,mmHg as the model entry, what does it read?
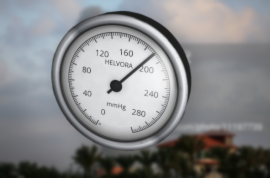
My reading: 190,mmHg
